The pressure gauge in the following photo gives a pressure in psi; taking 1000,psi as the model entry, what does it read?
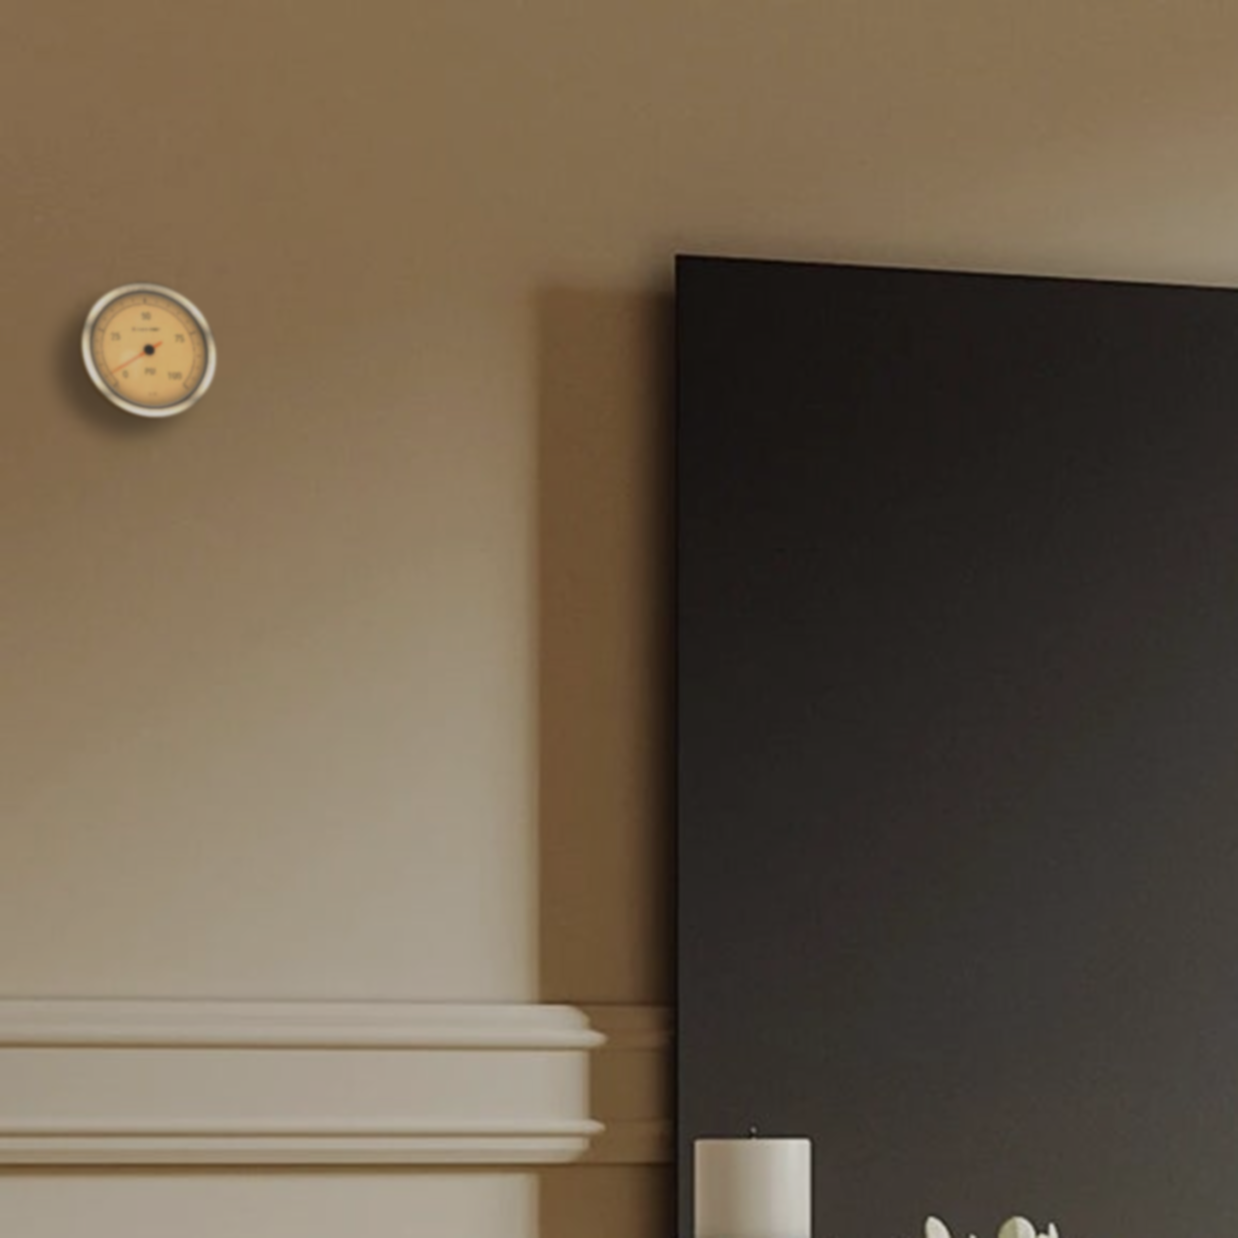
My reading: 5,psi
